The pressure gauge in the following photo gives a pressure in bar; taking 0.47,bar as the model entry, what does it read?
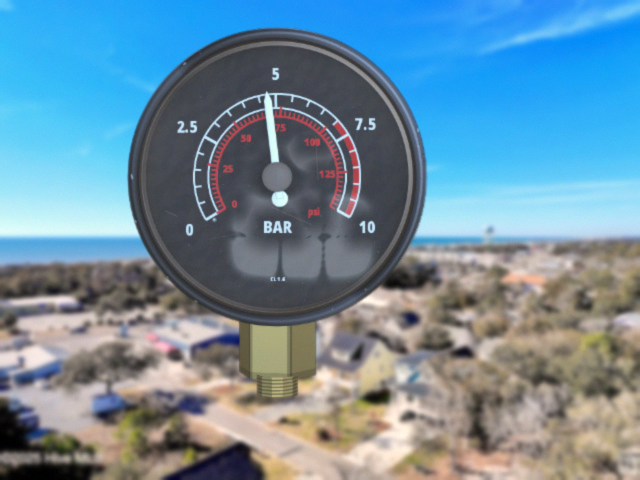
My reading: 4.75,bar
